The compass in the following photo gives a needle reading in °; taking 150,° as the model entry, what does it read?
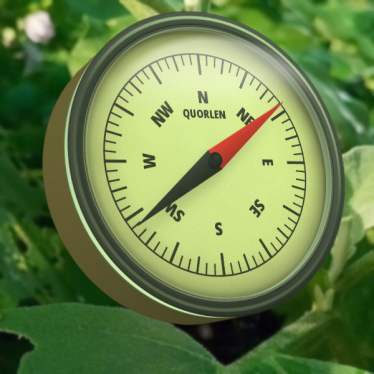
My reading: 55,°
